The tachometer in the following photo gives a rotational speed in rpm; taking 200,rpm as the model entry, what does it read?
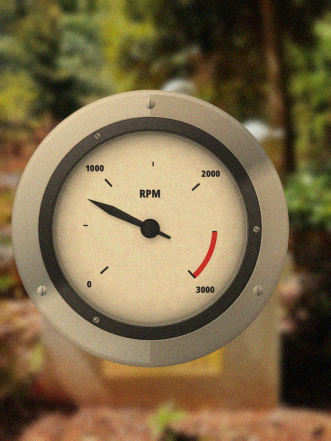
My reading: 750,rpm
